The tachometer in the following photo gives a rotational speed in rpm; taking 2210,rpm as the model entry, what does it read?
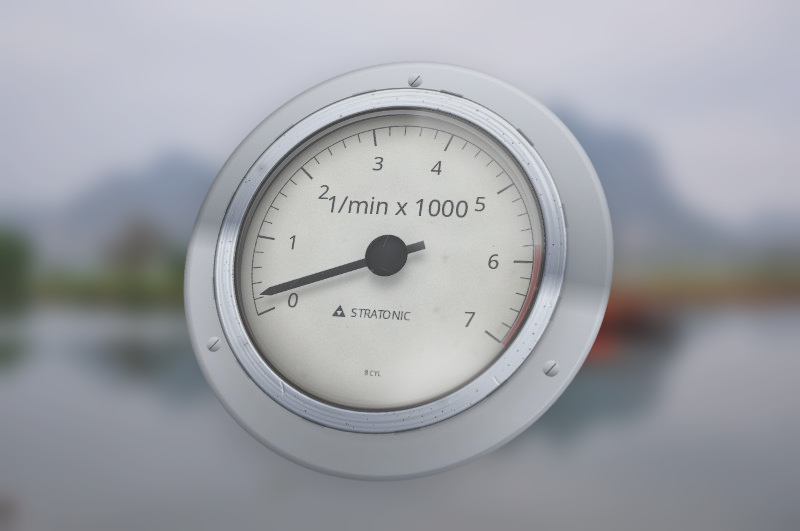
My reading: 200,rpm
